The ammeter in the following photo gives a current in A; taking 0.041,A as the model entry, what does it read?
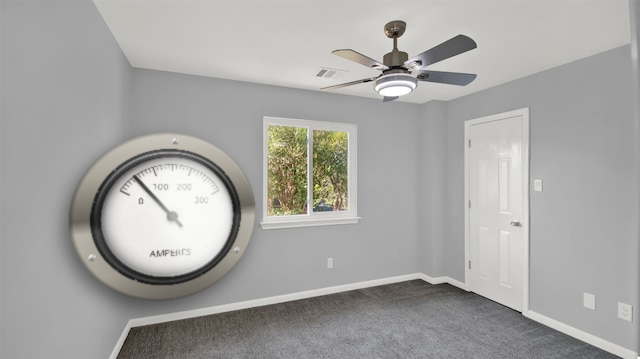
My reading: 50,A
